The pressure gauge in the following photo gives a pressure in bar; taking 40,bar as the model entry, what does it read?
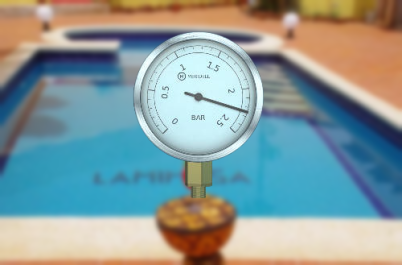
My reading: 2.25,bar
